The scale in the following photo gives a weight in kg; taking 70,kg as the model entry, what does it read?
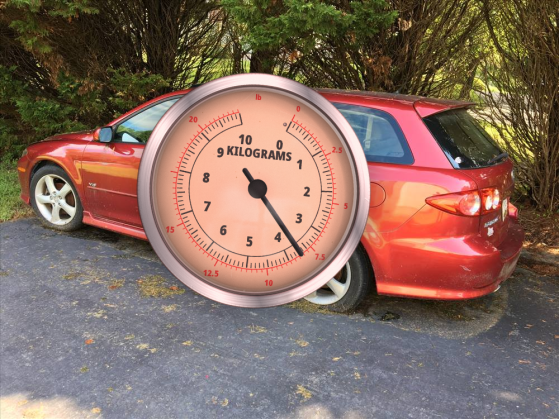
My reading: 3.7,kg
